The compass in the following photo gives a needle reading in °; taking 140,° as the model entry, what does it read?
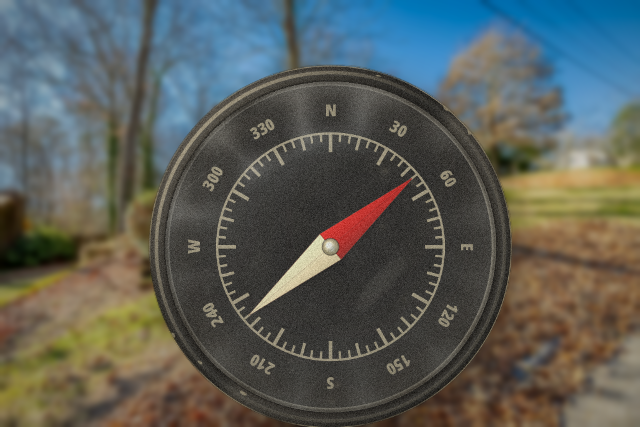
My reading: 50,°
